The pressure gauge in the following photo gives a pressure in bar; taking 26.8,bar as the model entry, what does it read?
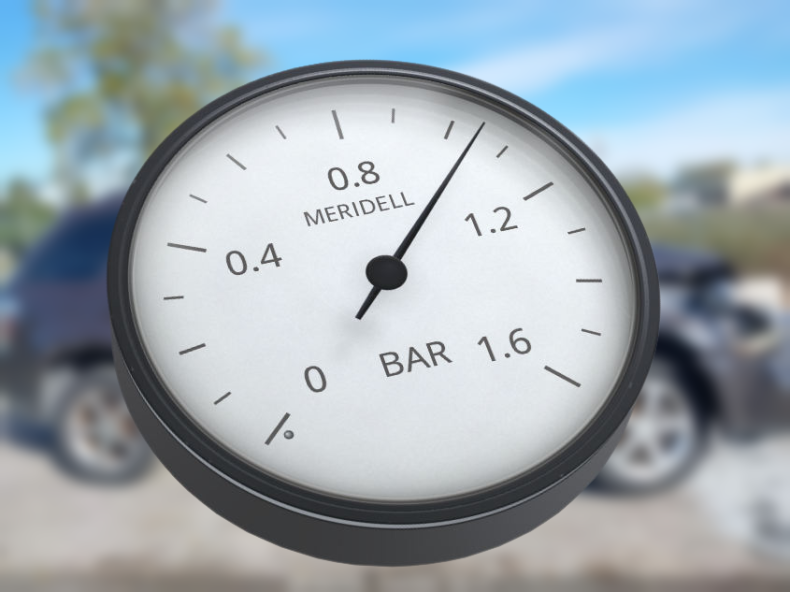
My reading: 1.05,bar
